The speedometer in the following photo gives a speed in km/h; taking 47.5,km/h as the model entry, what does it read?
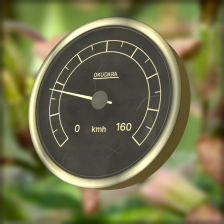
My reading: 35,km/h
